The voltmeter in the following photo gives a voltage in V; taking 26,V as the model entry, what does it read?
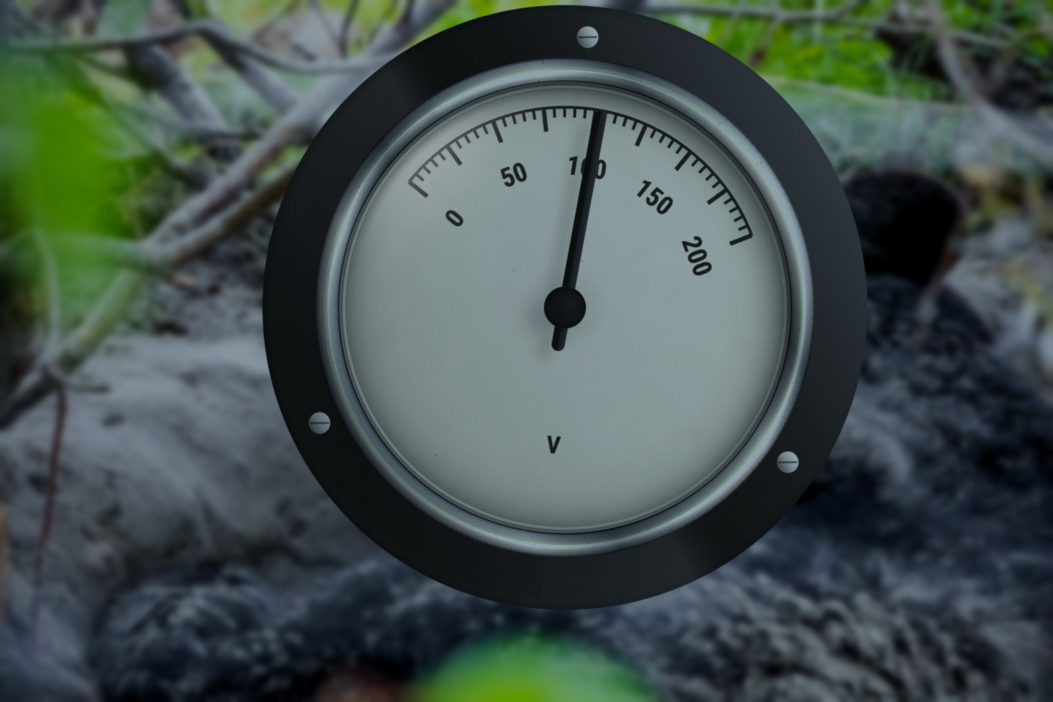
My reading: 102.5,V
